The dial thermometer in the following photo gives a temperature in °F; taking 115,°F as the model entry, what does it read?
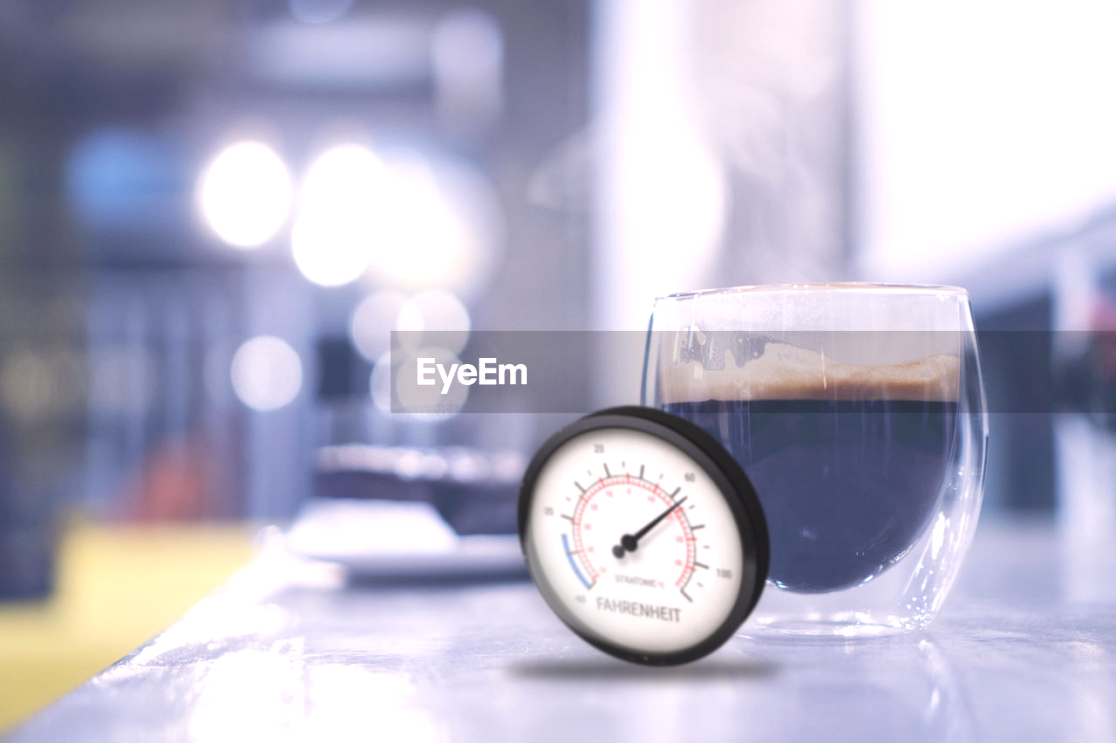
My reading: 65,°F
